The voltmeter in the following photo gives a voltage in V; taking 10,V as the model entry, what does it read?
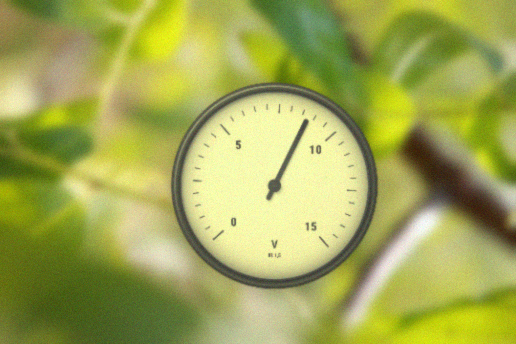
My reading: 8.75,V
